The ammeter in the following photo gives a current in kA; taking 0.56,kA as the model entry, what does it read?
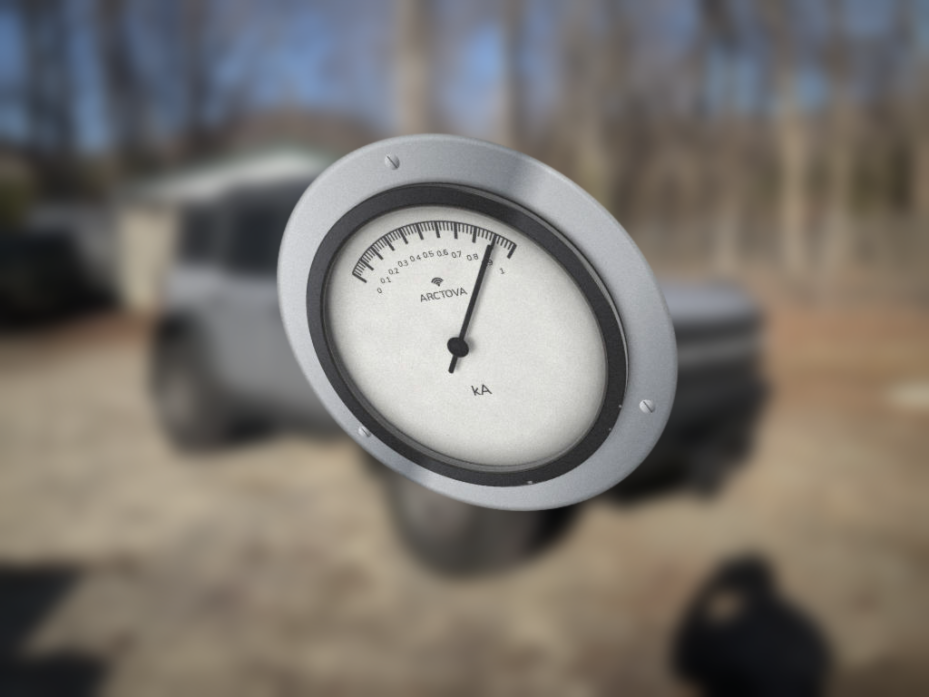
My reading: 0.9,kA
